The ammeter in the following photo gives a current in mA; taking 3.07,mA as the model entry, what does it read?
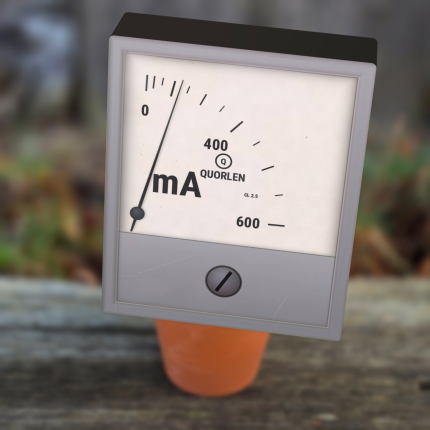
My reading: 225,mA
